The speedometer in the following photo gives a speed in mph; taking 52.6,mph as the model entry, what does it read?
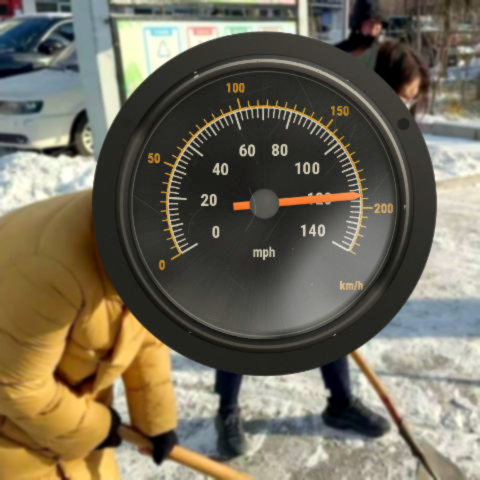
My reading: 120,mph
